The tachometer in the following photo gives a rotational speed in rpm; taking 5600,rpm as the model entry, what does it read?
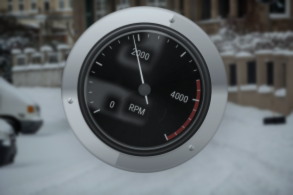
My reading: 1900,rpm
